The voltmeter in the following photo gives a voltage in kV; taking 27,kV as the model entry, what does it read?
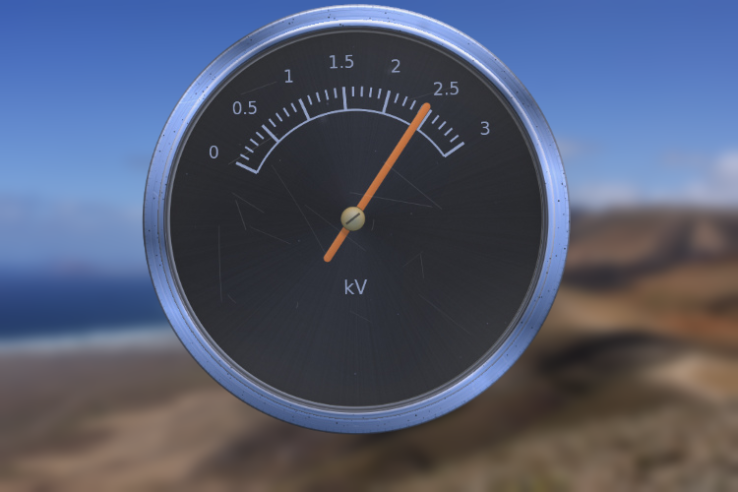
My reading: 2.45,kV
